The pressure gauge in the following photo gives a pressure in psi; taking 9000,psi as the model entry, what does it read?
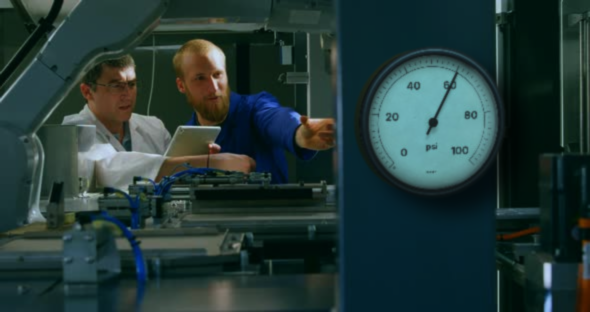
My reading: 60,psi
